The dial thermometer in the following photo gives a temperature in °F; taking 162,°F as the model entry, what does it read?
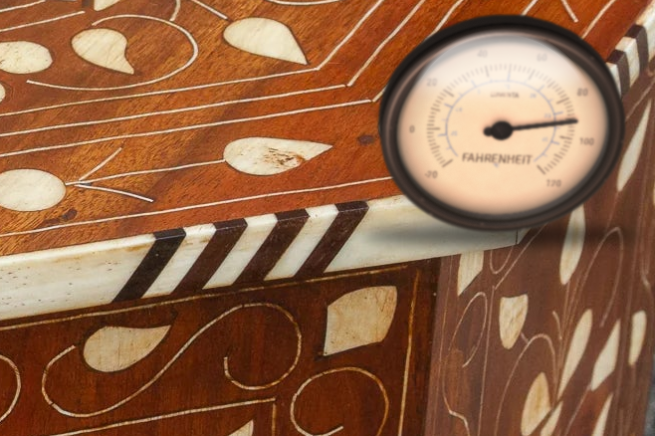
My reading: 90,°F
